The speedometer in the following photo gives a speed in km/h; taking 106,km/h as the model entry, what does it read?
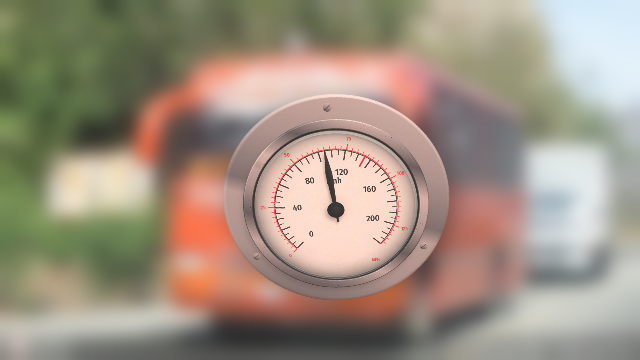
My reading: 105,km/h
